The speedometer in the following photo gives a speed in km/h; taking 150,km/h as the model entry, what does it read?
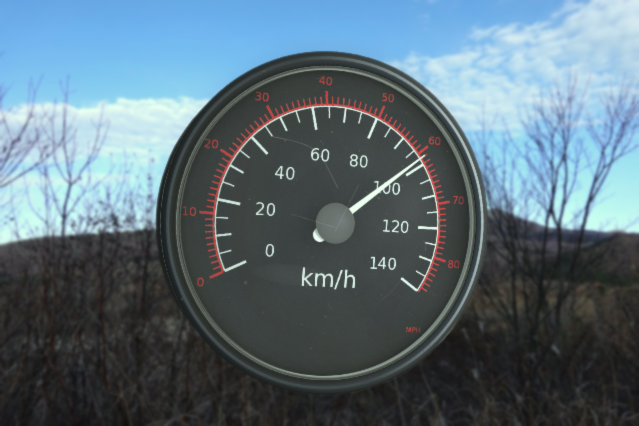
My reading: 97.5,km/h
